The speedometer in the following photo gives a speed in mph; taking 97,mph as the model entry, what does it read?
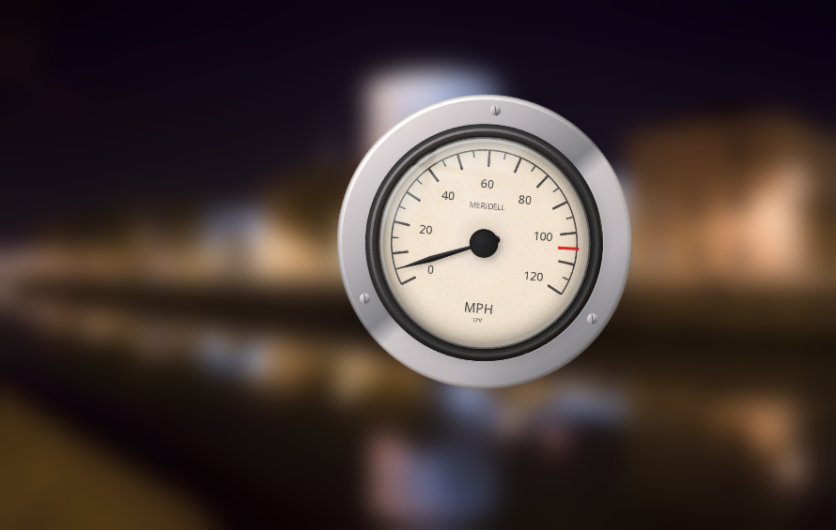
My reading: 5,mph
